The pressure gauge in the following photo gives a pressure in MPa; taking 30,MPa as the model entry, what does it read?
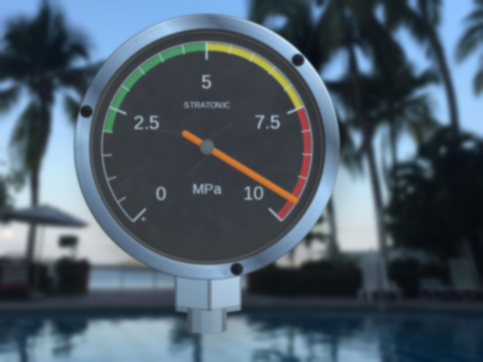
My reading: 9.5,MPa
